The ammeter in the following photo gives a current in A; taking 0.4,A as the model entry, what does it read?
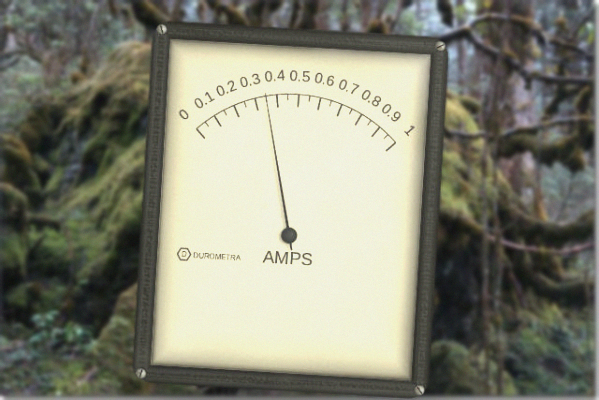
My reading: 0.35,A
